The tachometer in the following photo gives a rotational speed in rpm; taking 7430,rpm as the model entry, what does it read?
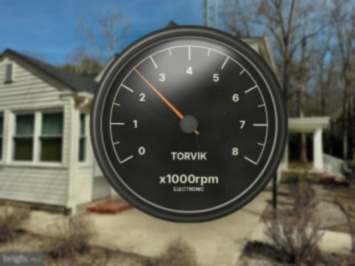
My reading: 2500,rpm
